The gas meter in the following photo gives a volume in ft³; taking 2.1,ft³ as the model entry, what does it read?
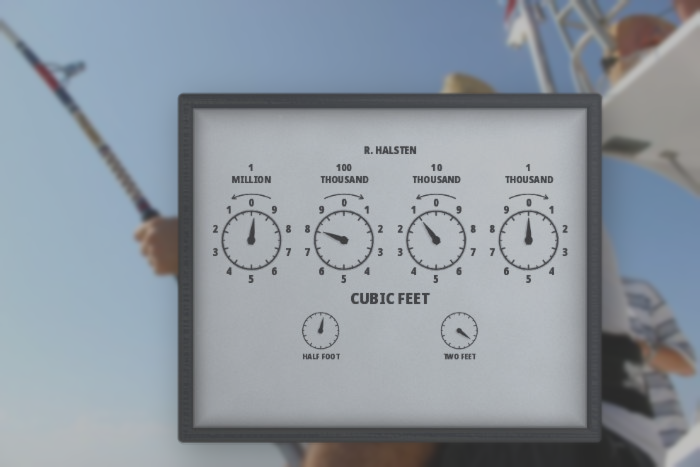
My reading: 981000,ft³
